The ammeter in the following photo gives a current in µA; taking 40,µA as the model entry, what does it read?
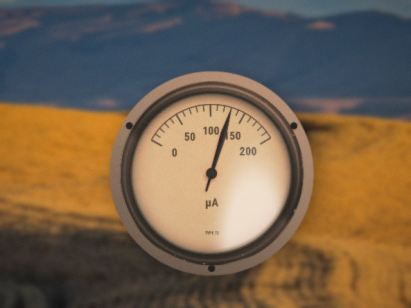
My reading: 130,µA
